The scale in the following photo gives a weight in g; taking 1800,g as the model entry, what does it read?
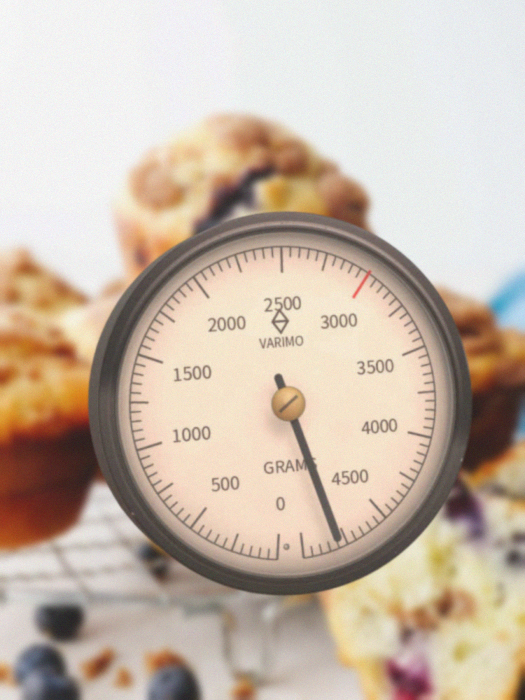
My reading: 4800,g
